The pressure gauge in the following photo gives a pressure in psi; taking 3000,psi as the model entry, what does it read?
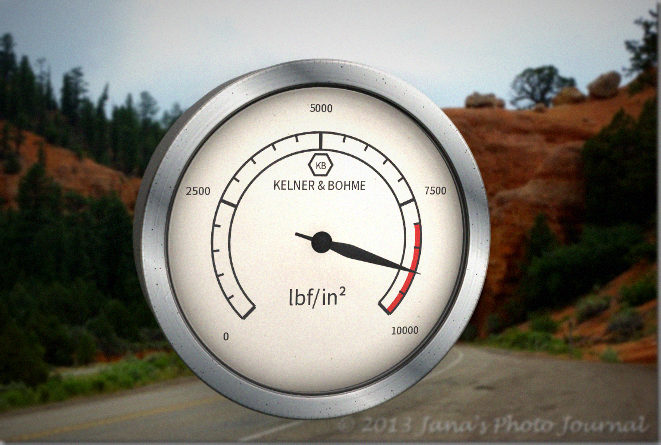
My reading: 9000,psi
